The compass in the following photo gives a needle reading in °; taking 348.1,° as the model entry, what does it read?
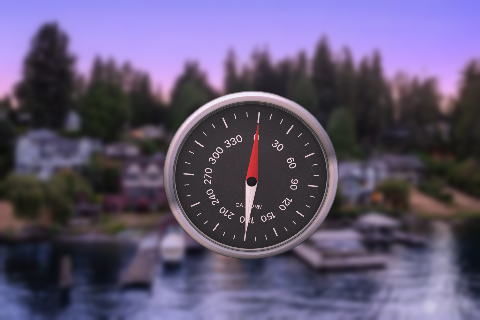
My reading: 0,°
